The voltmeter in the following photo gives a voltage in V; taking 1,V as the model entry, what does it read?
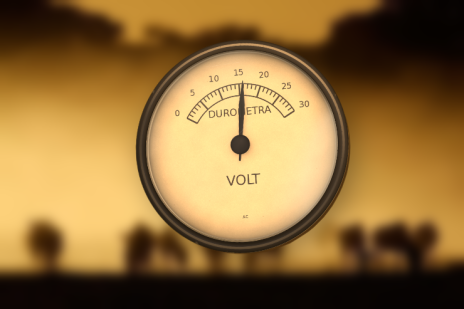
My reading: 16,V
